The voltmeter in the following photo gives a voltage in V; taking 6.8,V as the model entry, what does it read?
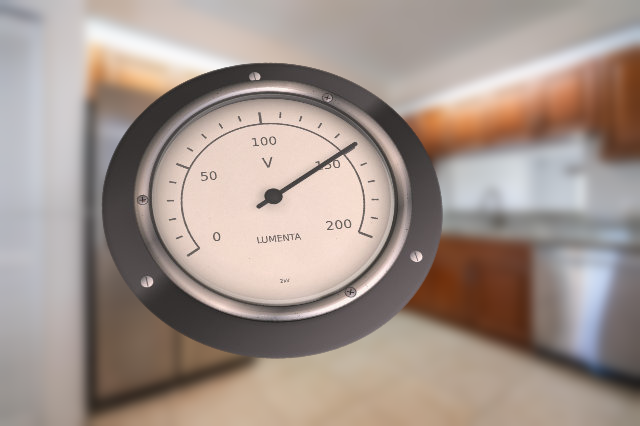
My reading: 150,V
